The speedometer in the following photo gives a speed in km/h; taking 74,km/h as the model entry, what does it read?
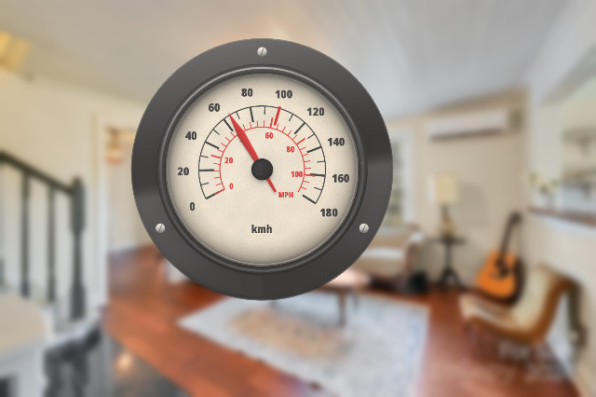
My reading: 65,km/h
